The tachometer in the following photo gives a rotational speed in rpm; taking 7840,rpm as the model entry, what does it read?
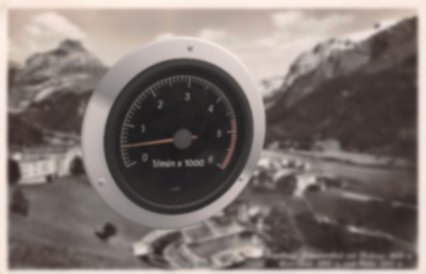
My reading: 500,rpm
